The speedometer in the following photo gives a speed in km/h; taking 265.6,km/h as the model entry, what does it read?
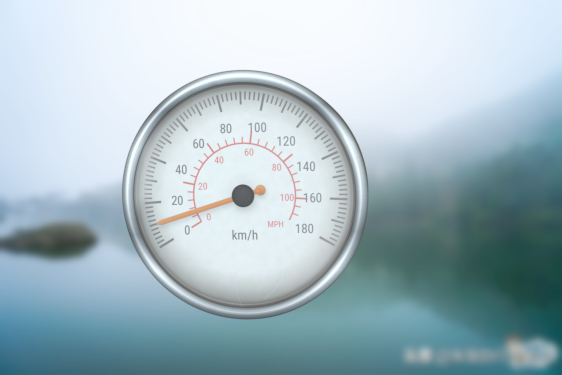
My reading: 10,km/h
